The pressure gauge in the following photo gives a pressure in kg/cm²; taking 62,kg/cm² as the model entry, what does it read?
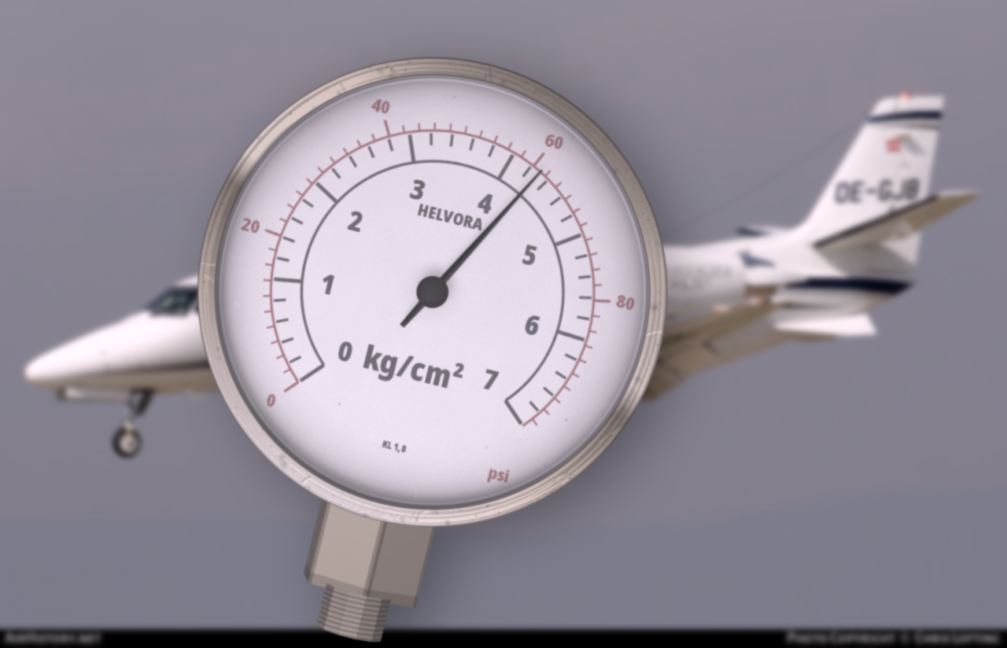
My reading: 4.3,kg/cm²
